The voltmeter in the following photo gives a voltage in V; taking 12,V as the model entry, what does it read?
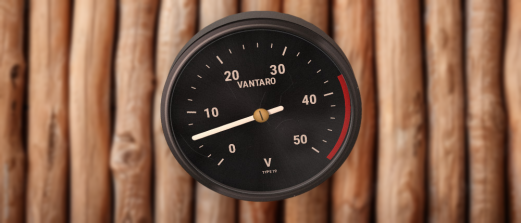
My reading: 6,V
